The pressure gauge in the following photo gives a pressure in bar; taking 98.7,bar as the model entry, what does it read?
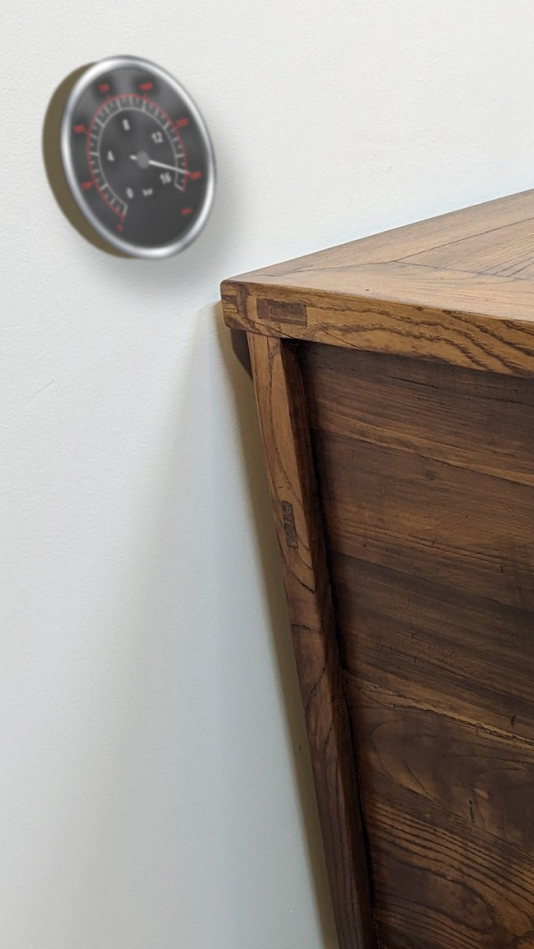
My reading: 15,bar
